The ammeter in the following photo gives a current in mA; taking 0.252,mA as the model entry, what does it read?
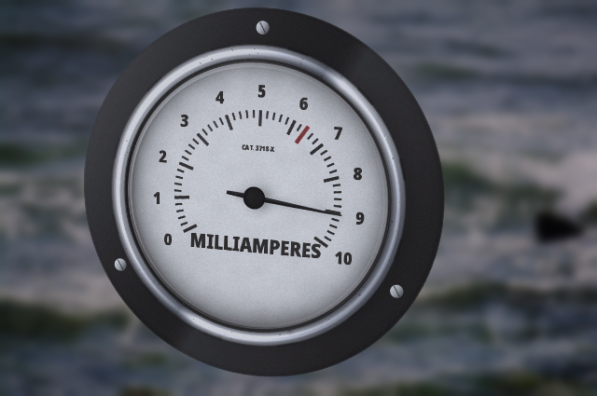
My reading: 9,mA
